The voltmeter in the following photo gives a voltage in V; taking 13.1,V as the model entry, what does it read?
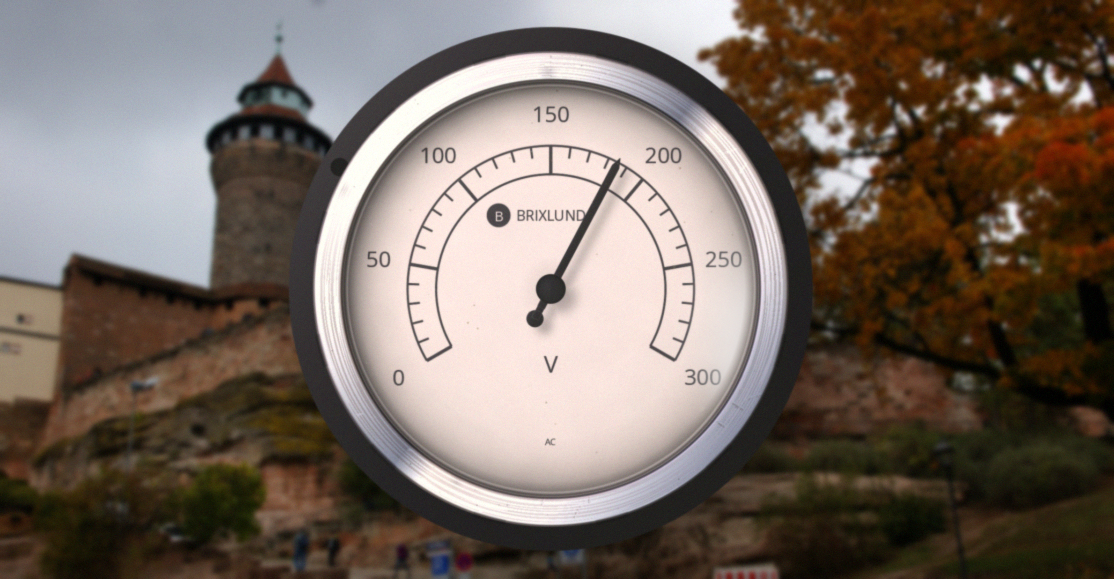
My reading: 185,V
